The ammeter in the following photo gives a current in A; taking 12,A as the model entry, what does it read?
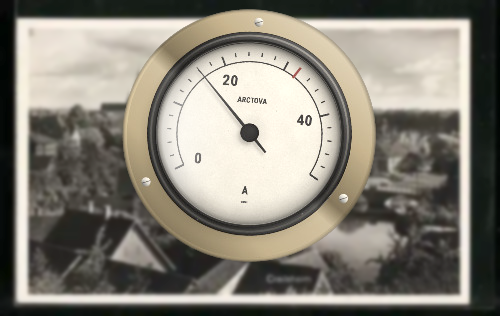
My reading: 16,A
